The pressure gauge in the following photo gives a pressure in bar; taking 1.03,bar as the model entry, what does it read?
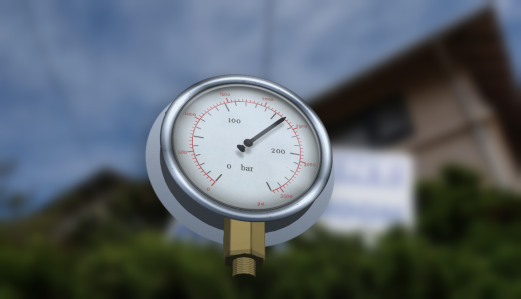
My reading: 160,bar
